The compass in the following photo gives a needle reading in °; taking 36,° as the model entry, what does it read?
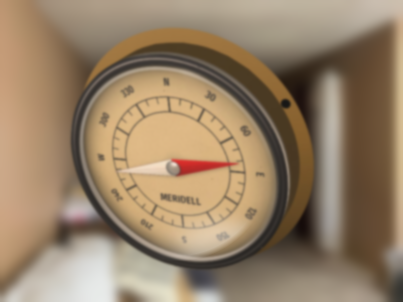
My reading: 80,°
